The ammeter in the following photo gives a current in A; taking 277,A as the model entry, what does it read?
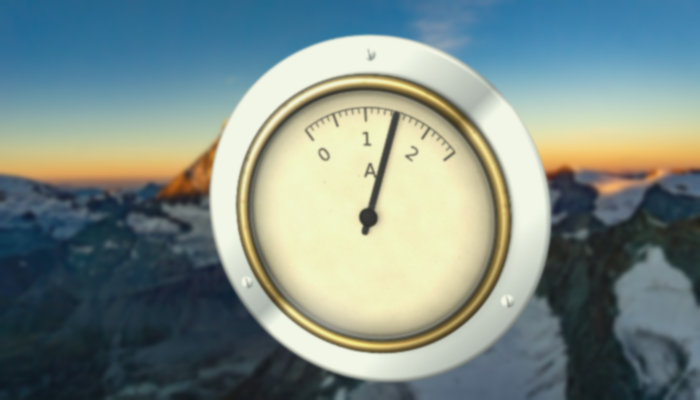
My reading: 1.5,A
